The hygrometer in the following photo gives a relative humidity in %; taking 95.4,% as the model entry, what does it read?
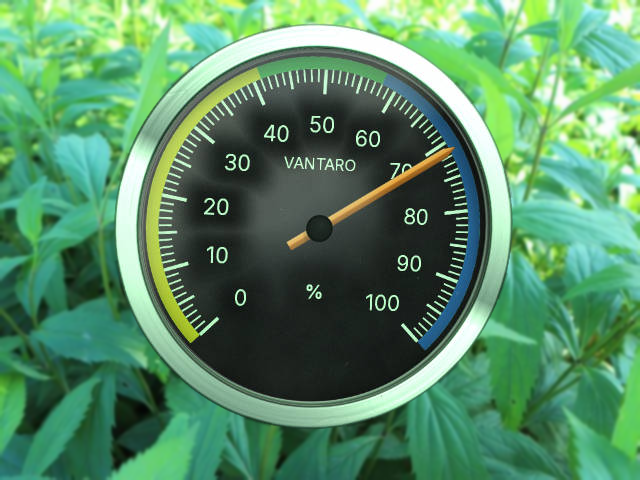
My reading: 71,%
